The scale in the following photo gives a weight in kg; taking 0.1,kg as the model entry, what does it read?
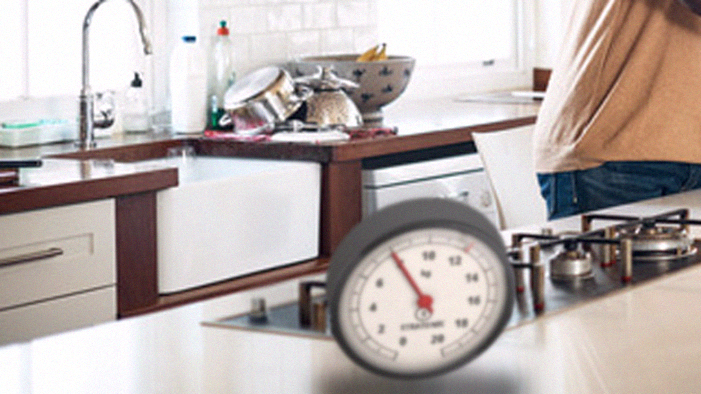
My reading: 8,kg
